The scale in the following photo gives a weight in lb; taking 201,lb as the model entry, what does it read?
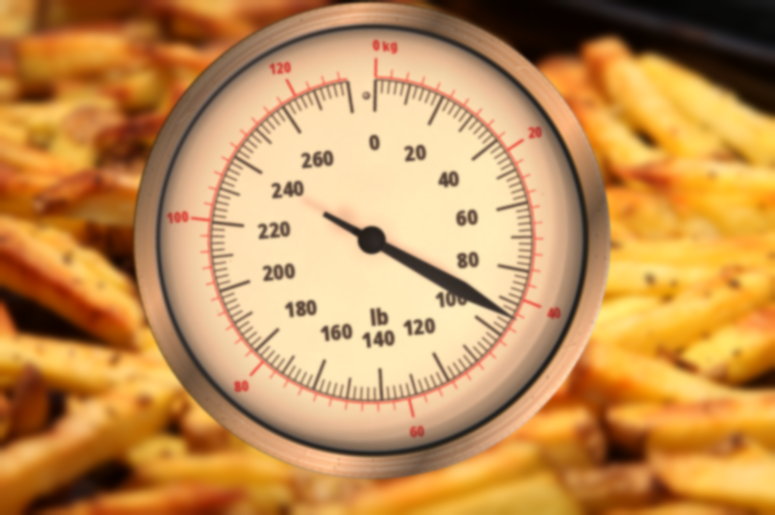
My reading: 94,lb
